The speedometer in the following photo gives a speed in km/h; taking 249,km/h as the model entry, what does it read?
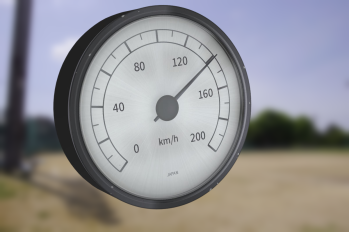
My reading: 140,km/h
